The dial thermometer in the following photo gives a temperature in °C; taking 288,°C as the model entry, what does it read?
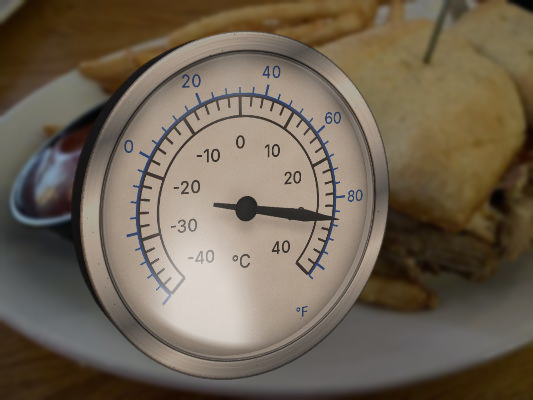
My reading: 30,°C
